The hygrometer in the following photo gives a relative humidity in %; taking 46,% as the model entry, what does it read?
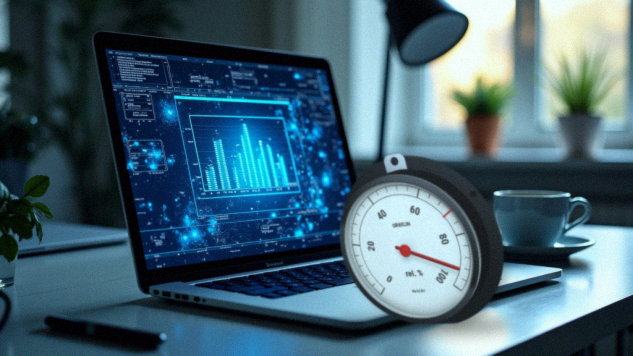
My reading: 92,%
